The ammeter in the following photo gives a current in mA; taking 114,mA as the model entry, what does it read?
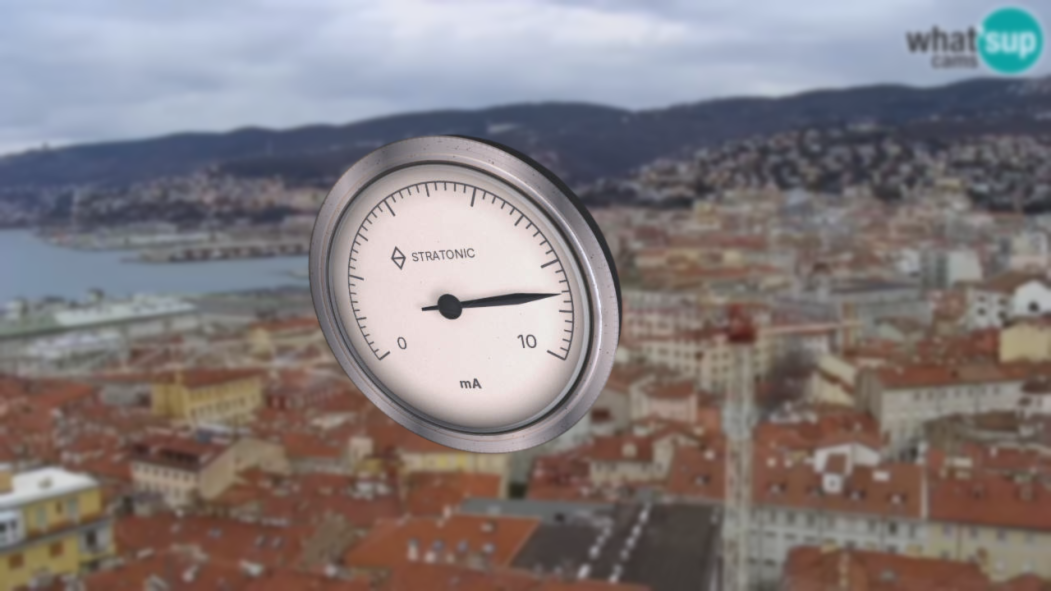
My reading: 8.6,mA
